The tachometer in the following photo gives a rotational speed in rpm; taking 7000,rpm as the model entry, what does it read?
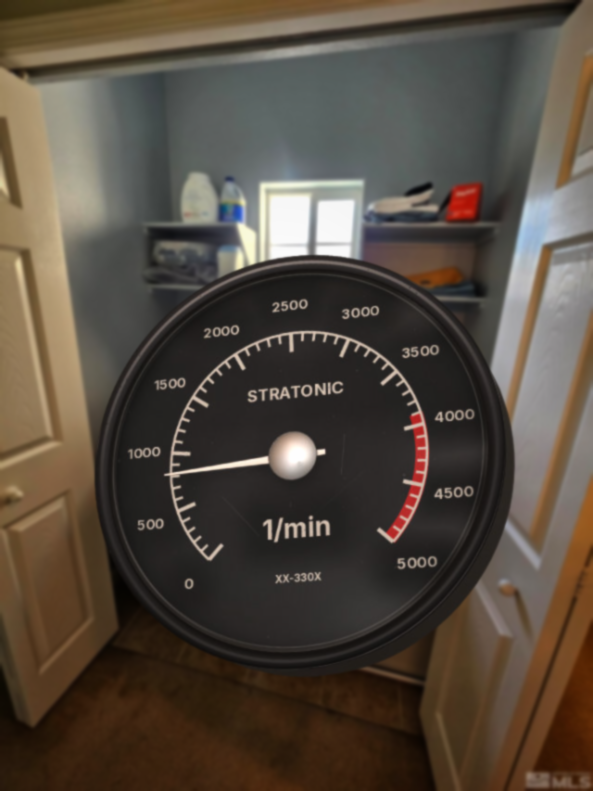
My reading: 800,rpm
